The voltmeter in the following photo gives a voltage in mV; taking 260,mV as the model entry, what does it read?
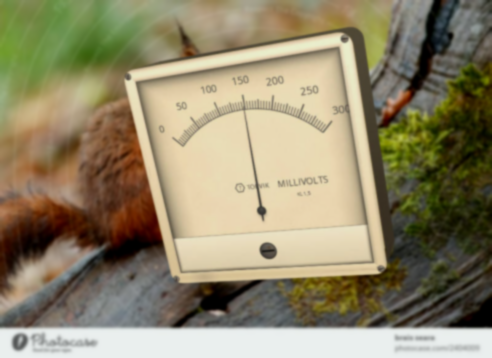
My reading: 150,mV
